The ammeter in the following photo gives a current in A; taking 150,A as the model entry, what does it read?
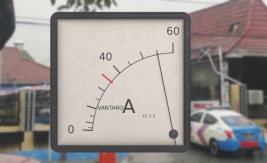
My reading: 55,A
